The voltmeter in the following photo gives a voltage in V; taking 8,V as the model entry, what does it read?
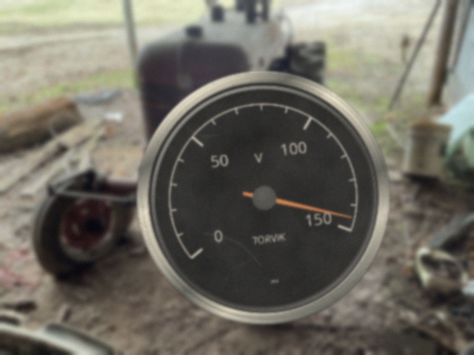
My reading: 145,V
